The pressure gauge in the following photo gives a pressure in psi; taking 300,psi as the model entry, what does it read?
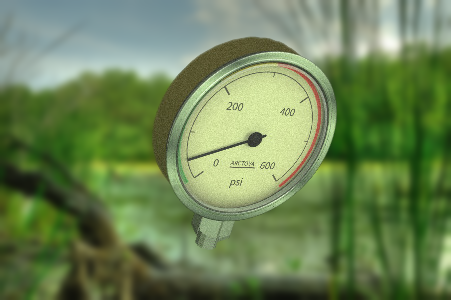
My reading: 50,psi
